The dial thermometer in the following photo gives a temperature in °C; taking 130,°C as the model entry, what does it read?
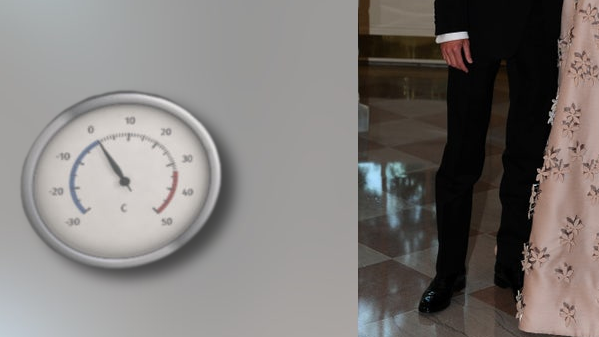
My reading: 0,°C
